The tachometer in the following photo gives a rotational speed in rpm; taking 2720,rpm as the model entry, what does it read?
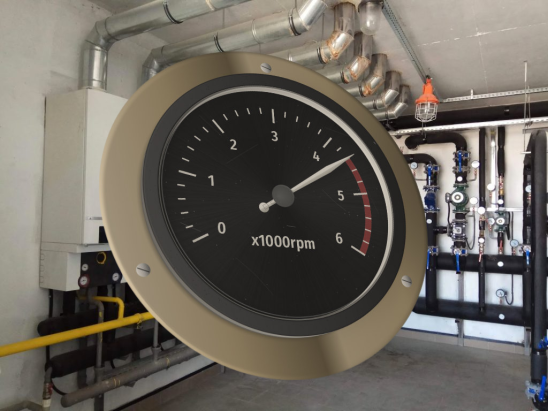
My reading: 4400,rpm
